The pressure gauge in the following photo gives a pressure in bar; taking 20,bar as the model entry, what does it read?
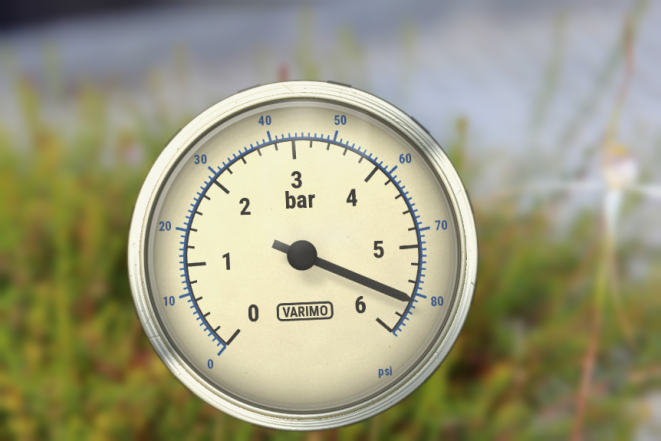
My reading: 5.6,bar
